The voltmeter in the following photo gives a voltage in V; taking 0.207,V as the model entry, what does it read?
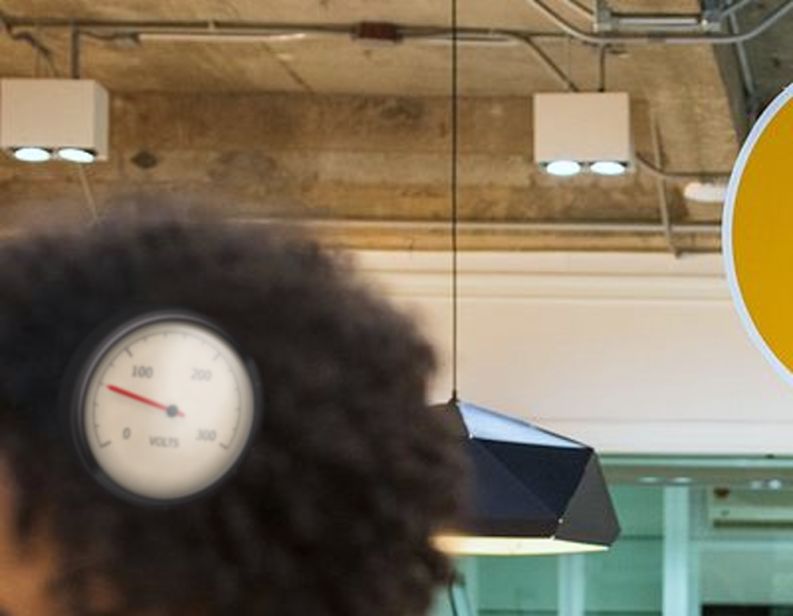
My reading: 60,V
